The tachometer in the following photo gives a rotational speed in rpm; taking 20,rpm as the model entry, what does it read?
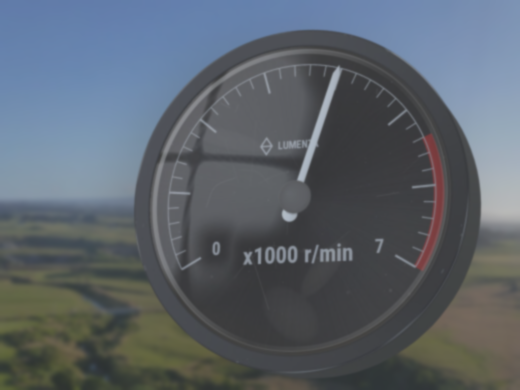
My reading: 4000,rpm
